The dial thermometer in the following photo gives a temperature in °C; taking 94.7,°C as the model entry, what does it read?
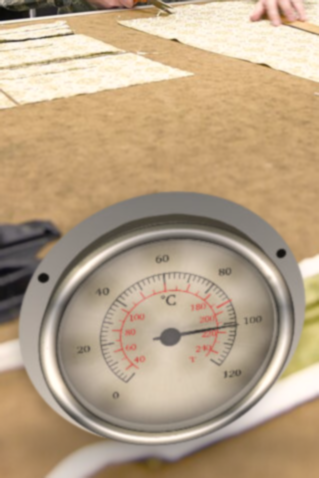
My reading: 100,°C
